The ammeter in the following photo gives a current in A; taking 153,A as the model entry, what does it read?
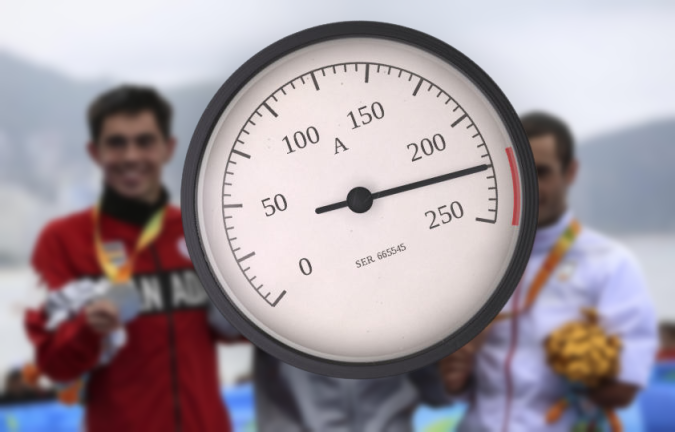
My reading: 225,A
